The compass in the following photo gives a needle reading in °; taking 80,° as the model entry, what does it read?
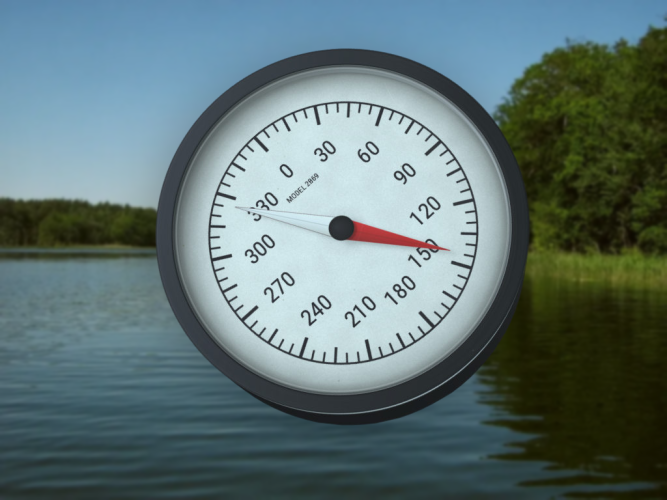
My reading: 145,°
